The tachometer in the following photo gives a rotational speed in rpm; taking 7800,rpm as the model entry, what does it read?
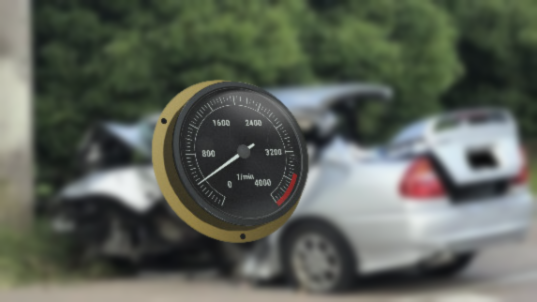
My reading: 400,rpm
